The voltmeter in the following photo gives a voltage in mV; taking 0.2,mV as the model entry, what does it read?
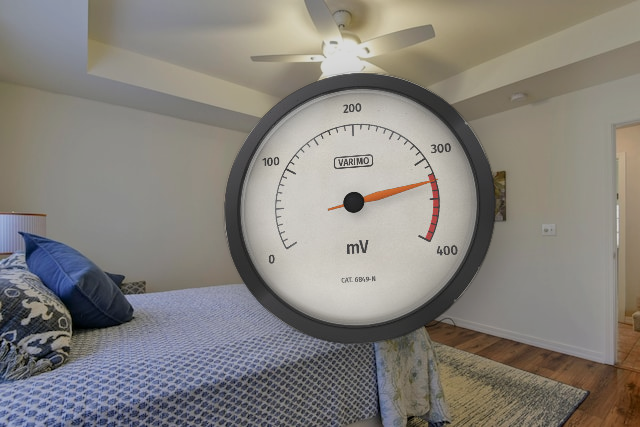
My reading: 330,mV
